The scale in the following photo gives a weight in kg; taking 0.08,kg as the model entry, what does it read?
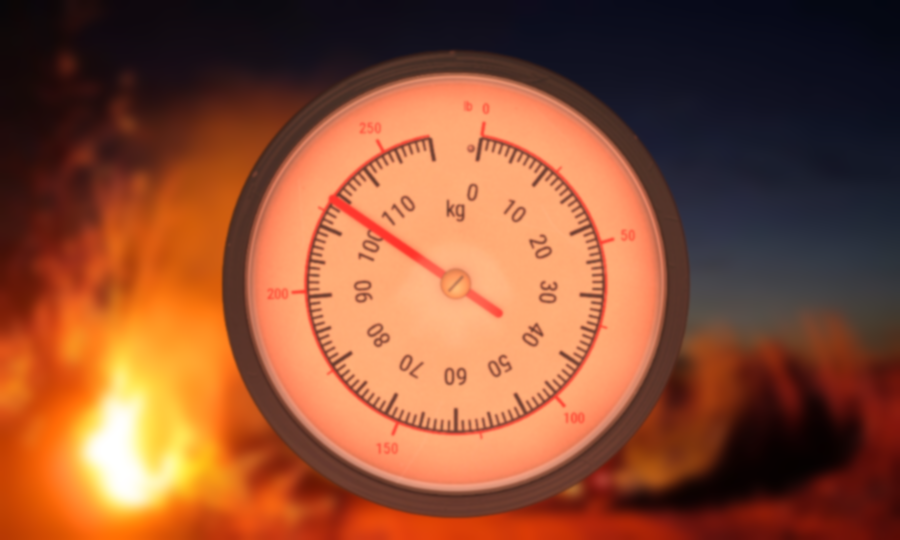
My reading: 104,kg
